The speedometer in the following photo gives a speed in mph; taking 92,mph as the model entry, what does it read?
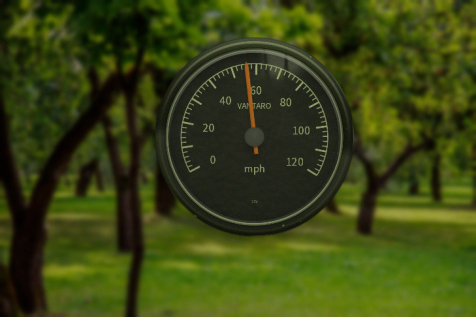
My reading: 56,mph
